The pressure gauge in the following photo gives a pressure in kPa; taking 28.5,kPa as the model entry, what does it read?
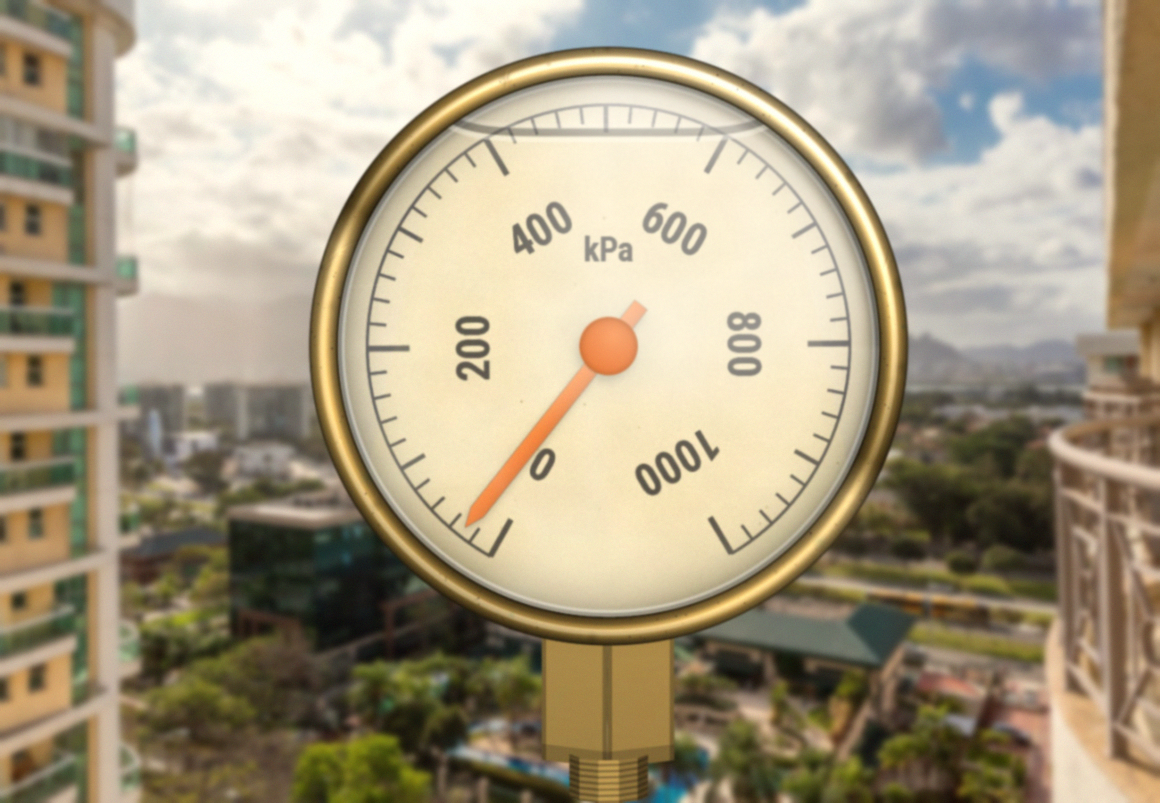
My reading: 30,kPa
